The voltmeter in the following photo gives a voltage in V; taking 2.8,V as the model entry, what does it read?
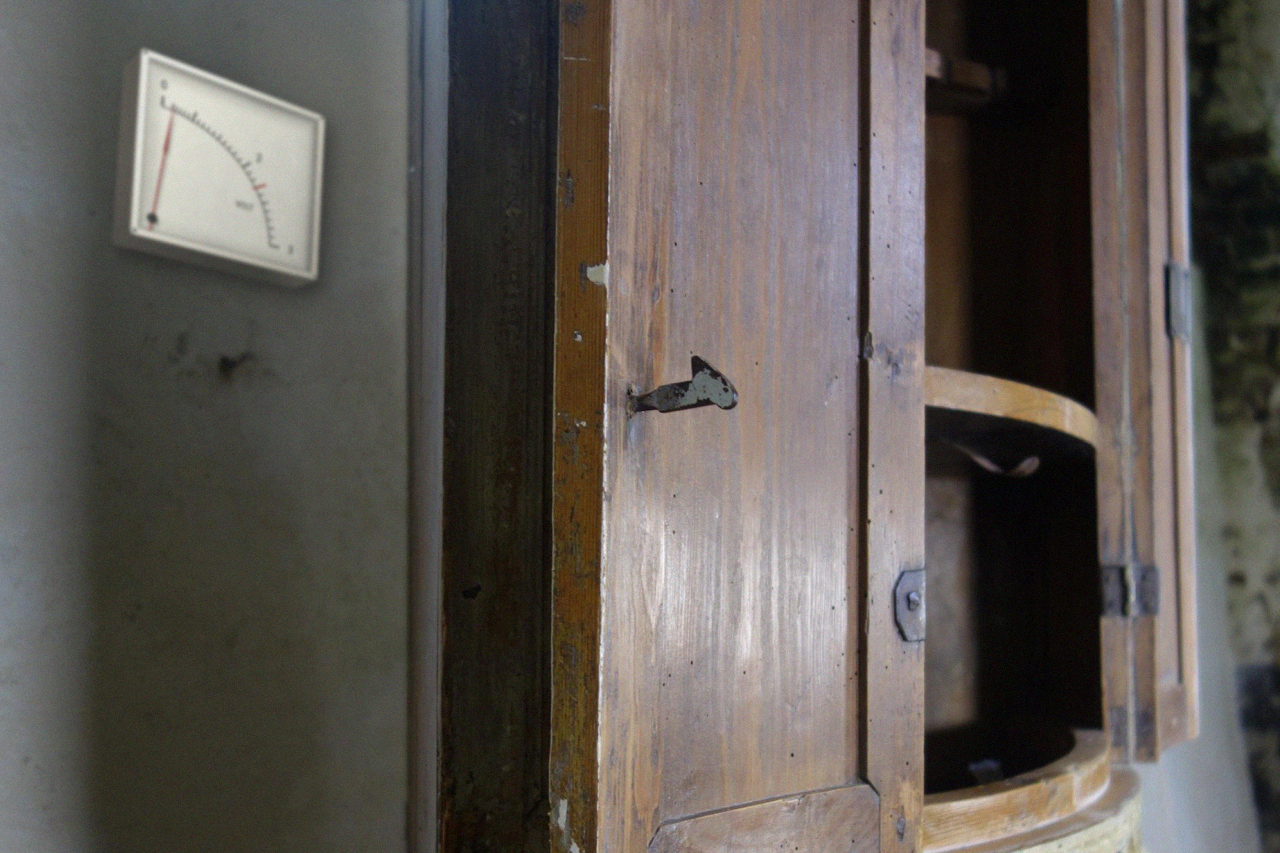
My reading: 0.5,V
